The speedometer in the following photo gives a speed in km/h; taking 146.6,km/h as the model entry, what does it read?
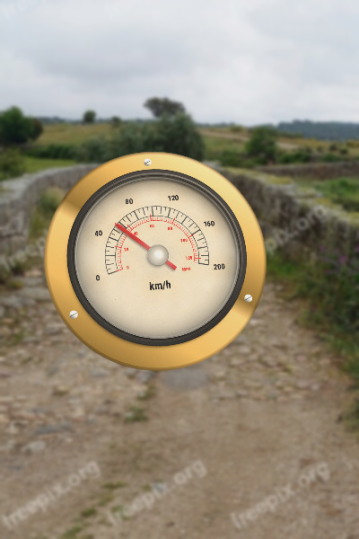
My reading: 55,km/h
